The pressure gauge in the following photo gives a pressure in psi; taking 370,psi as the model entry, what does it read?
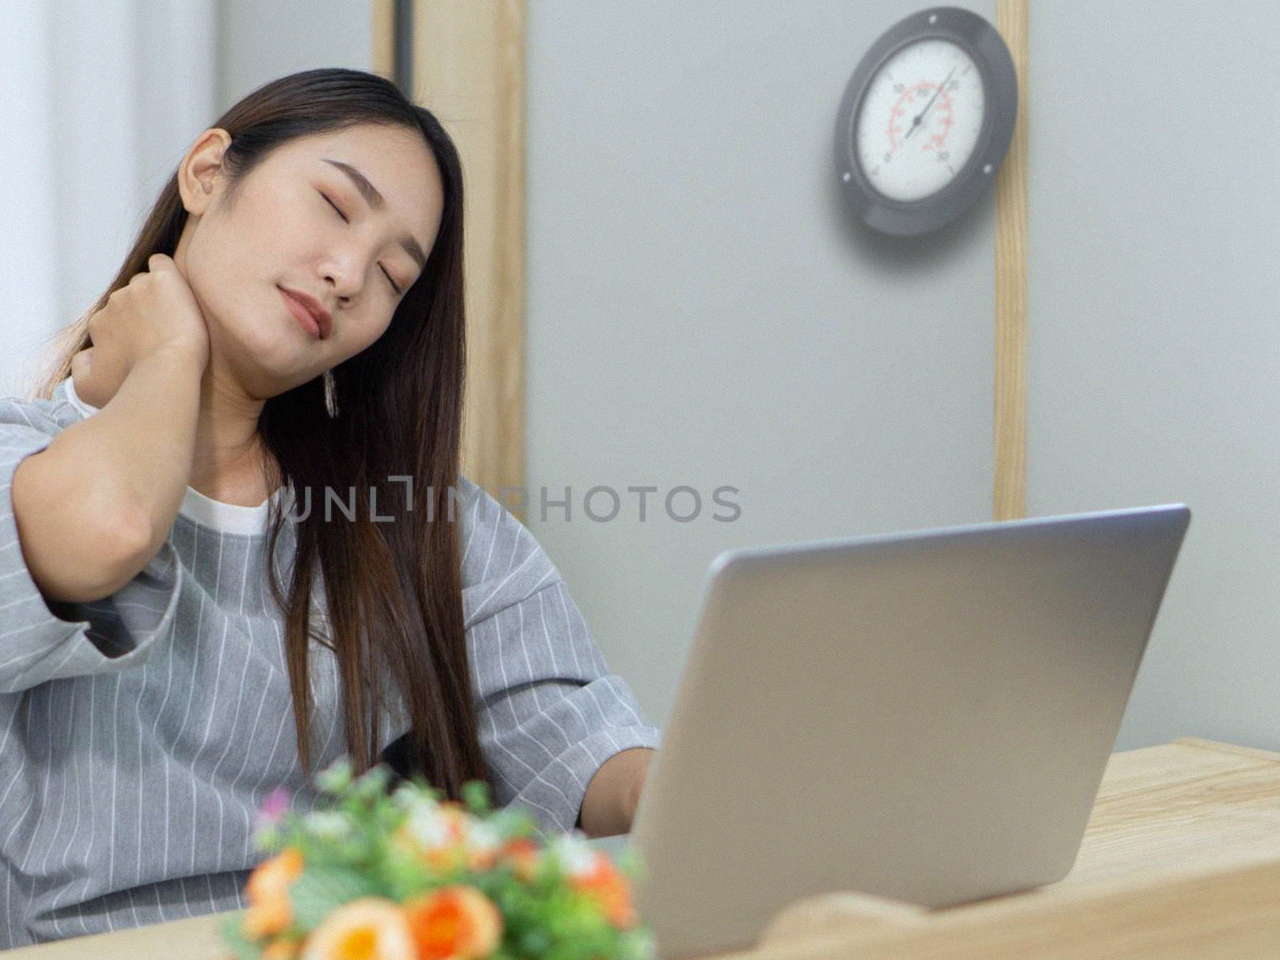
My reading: 19,psi
